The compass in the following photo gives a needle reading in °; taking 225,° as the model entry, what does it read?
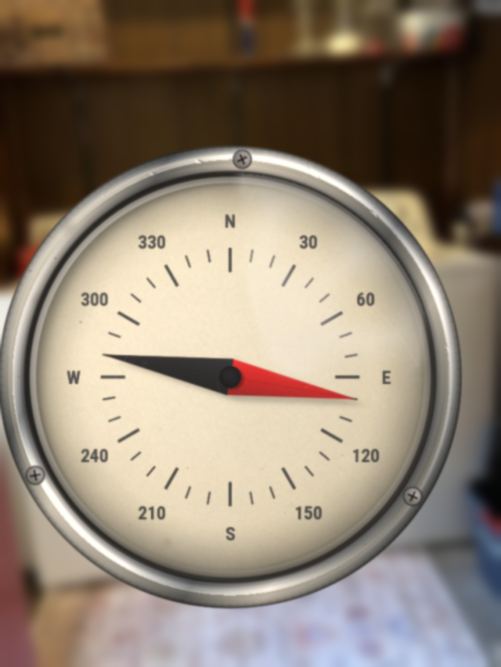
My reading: 100,°
